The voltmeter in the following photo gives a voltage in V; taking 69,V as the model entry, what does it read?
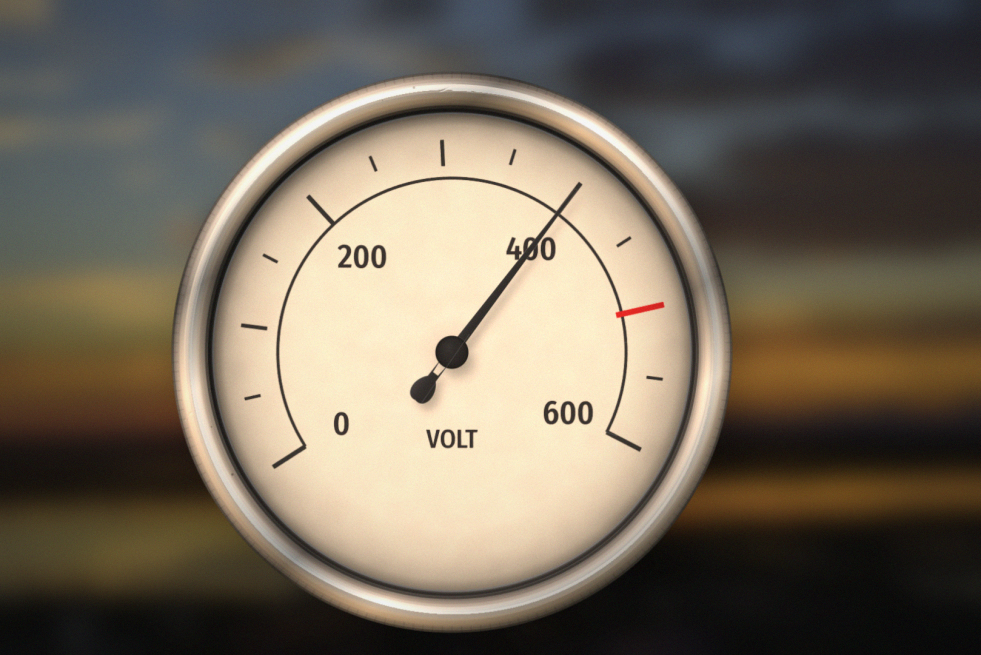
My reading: 400,V
